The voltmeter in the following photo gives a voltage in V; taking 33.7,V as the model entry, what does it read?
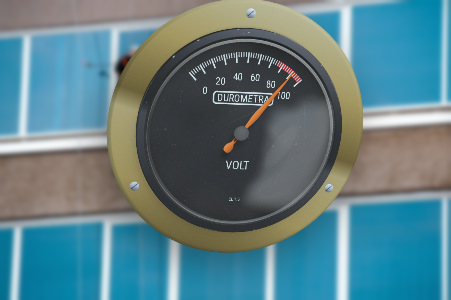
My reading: 90,V
